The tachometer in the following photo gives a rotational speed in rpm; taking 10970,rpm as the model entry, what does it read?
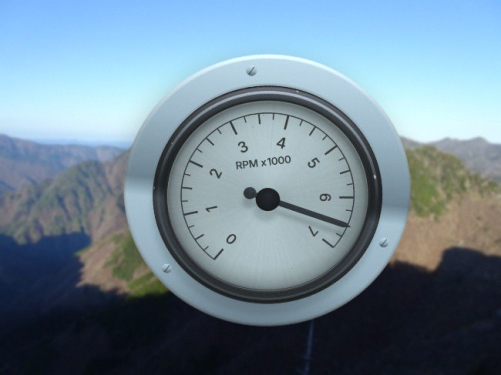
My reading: 6500,rpm
